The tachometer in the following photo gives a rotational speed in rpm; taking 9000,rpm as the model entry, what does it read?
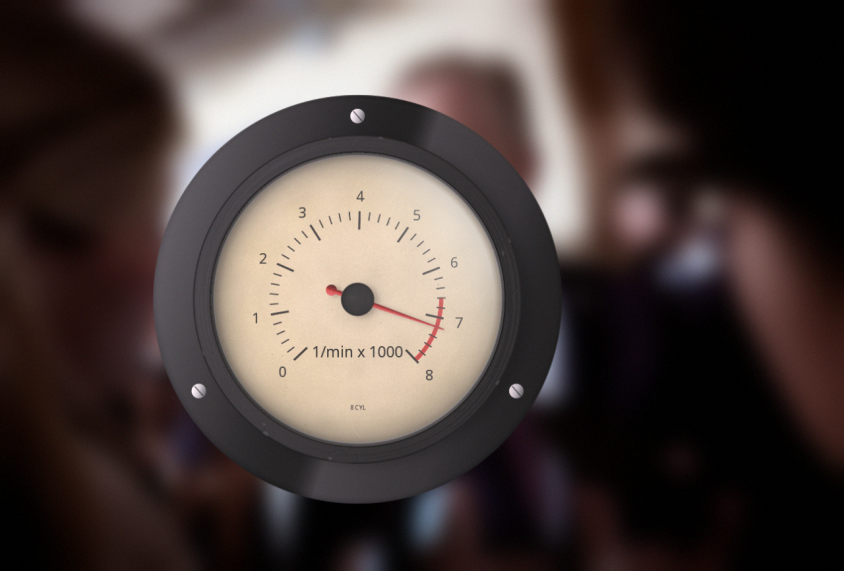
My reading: 7200,rpm
